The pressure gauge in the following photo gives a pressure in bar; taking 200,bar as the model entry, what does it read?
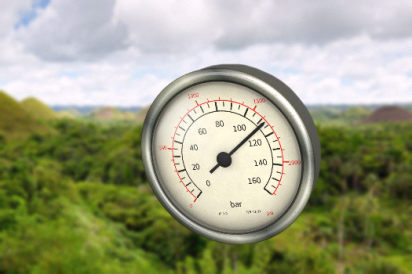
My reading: 112.5,bar
